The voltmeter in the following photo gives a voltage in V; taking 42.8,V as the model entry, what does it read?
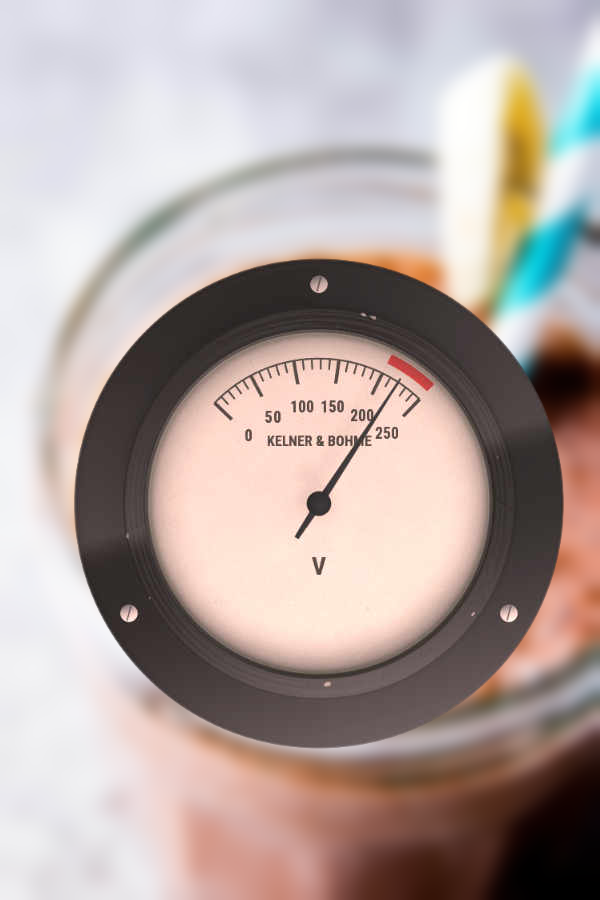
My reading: 220,V
